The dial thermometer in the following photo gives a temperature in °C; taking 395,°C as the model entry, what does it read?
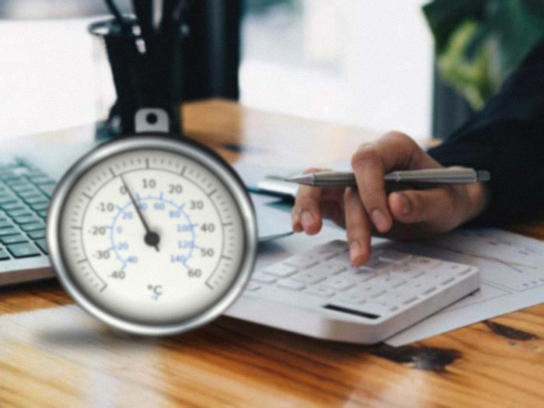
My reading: 2,°C
